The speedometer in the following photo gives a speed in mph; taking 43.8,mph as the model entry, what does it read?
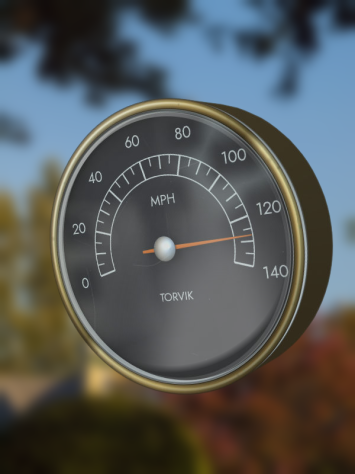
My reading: 127.5,mph
